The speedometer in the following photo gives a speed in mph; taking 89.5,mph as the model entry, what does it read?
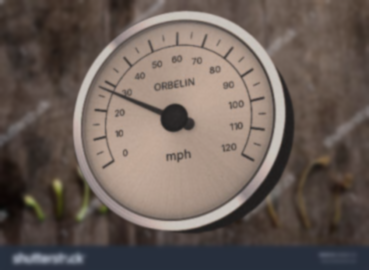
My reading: 27.5,mph
